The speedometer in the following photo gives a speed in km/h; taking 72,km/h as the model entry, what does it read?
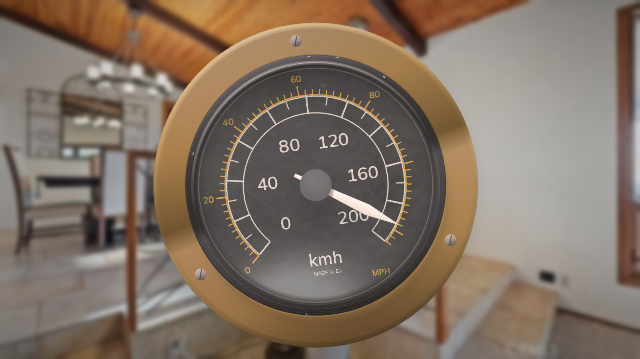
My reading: 190,km/h
